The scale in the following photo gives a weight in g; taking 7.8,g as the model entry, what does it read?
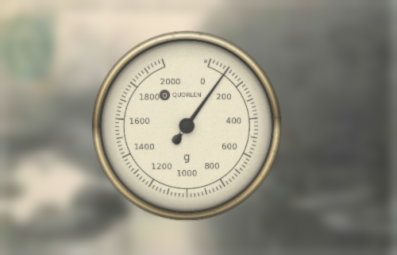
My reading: 100,g
